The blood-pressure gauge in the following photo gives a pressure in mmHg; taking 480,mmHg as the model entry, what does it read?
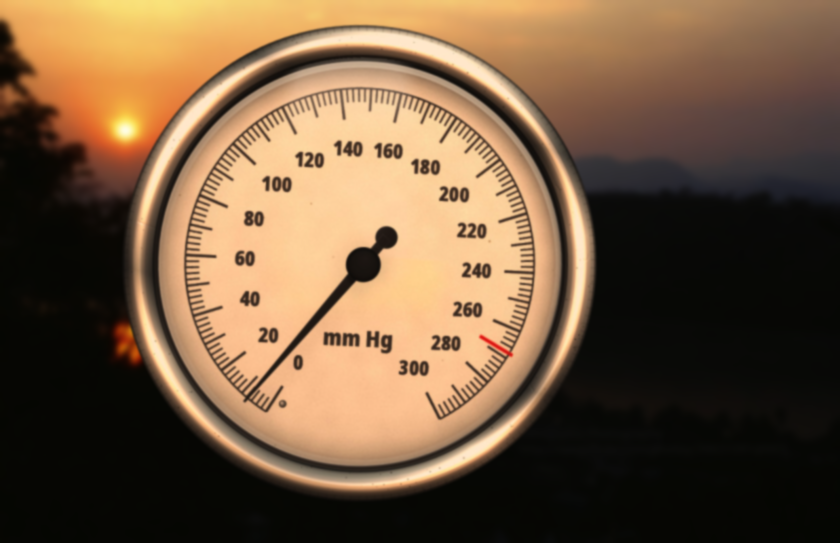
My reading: 8,mmHg
